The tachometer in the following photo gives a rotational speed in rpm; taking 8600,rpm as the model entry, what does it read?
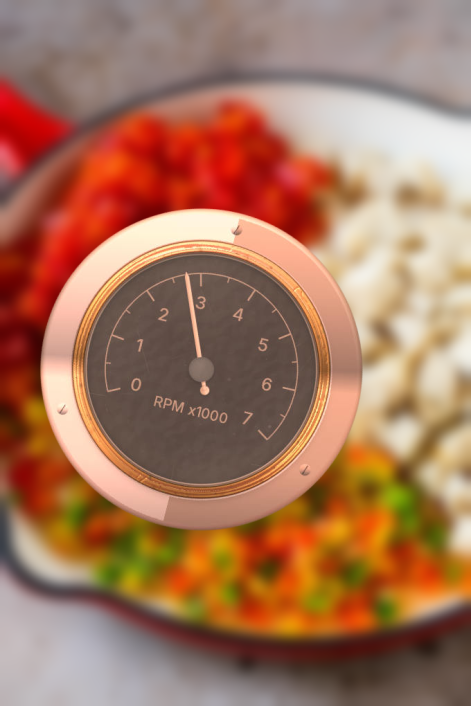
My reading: 2750,rpm
